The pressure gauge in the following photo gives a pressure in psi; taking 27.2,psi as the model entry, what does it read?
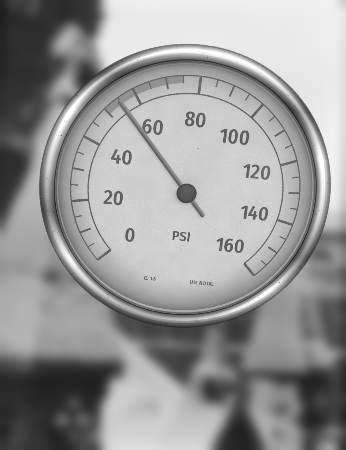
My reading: 55,psi
